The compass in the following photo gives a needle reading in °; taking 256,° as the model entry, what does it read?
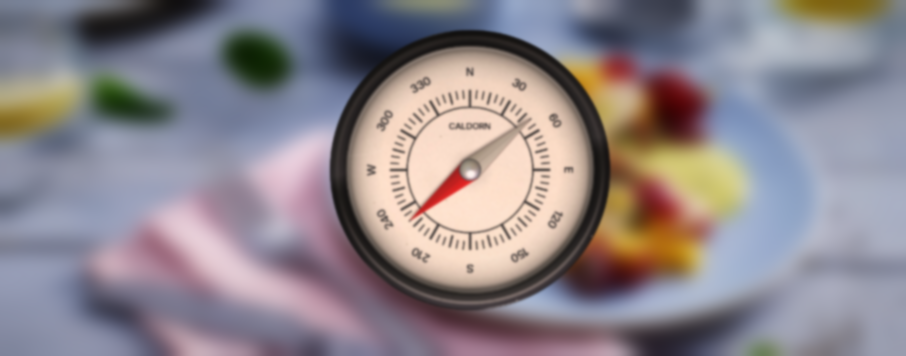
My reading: 230,°
